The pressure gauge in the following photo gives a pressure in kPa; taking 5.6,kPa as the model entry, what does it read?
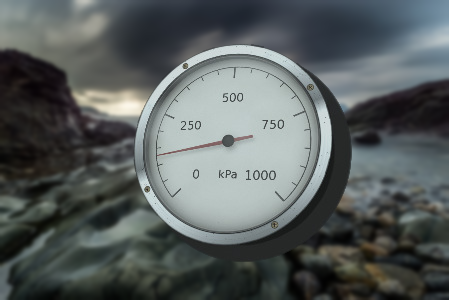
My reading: 125,kPa
